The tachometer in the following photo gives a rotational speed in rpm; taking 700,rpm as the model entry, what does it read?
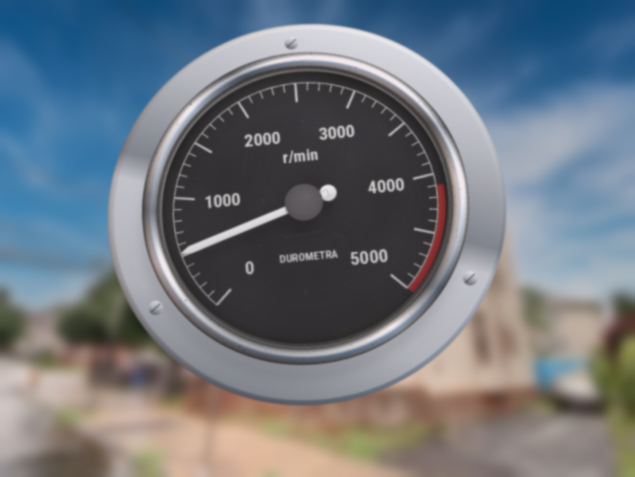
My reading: 500,rpm
